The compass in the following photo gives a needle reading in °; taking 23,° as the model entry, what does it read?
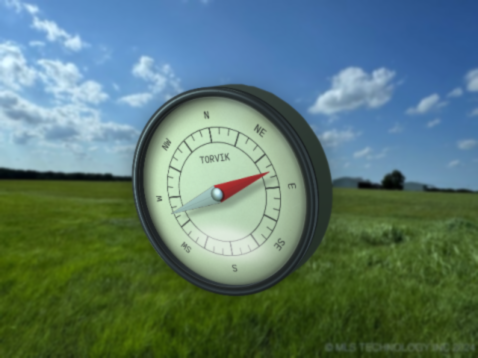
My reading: 75,°
